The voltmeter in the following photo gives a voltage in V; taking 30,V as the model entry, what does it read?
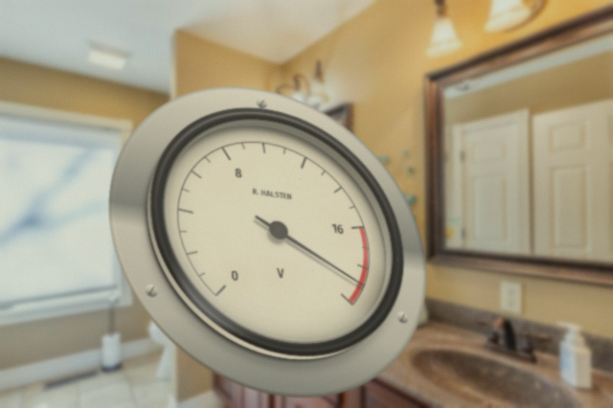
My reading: 19,V
